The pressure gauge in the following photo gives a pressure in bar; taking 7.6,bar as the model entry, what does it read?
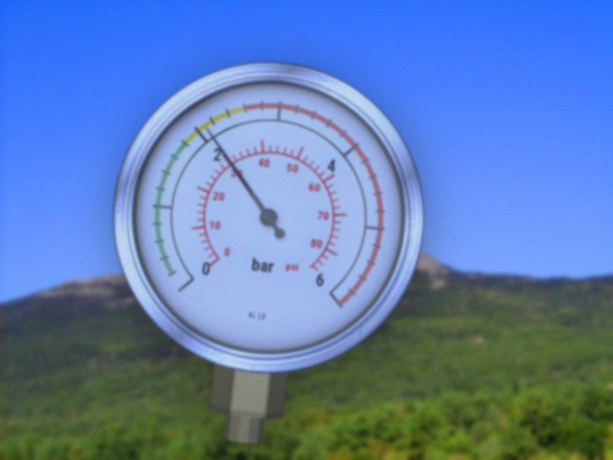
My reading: 2.1,bar
